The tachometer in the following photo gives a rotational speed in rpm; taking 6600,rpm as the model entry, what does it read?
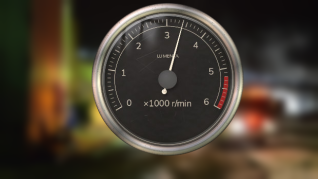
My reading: 3400,rpm
